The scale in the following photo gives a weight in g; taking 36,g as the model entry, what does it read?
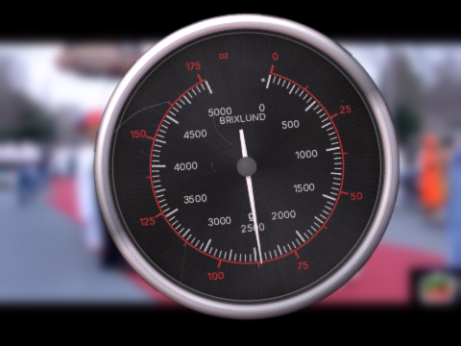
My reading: 2450,g
